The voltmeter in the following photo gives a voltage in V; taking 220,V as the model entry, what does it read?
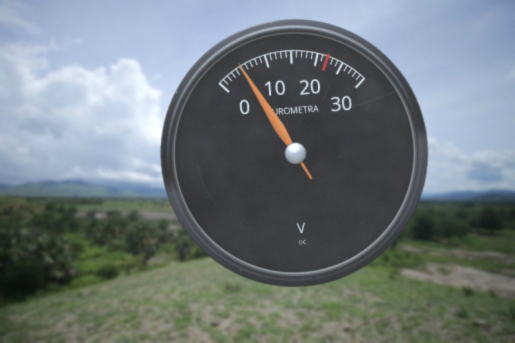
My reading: 5,V
